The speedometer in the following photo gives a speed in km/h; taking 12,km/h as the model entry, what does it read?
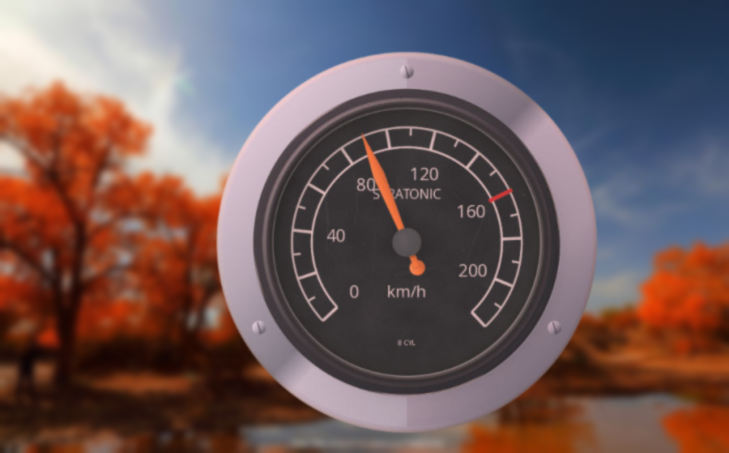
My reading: 90,km/h
